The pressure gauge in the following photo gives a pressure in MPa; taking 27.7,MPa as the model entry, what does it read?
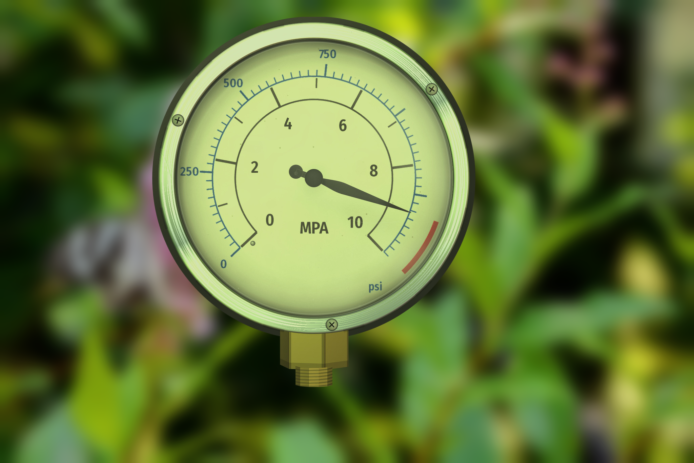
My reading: 9,MPa
